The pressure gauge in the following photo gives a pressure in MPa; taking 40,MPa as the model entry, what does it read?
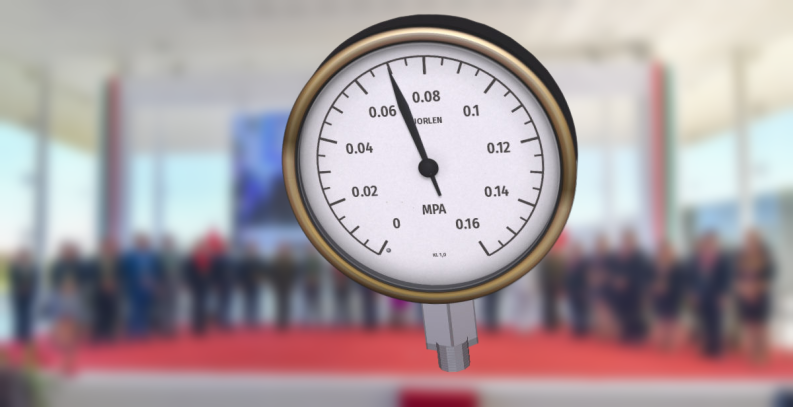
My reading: 0.07,MPa
